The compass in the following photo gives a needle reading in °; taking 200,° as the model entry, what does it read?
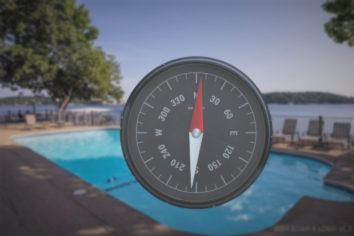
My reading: 5,°
